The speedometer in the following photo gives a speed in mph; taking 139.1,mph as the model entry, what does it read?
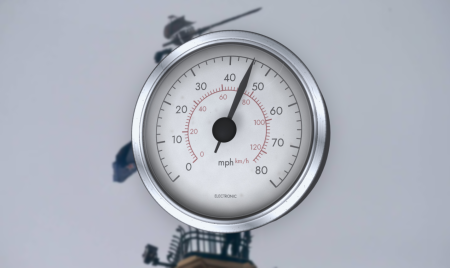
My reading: 46,mph
